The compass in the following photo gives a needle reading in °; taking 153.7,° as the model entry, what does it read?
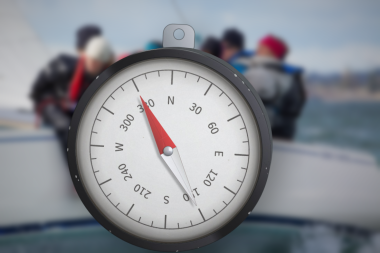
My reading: 330,°
